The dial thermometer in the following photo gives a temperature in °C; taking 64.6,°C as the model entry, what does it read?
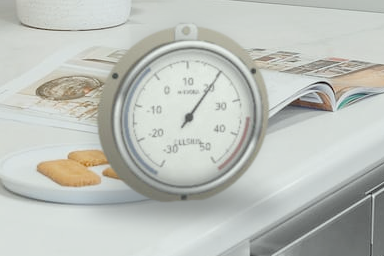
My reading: 20,°C
